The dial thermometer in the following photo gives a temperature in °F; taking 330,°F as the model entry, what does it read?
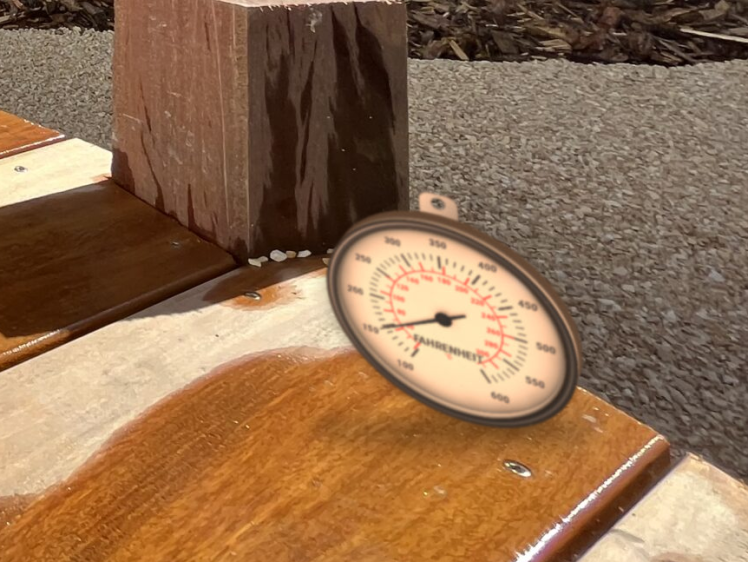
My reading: 150,°F
